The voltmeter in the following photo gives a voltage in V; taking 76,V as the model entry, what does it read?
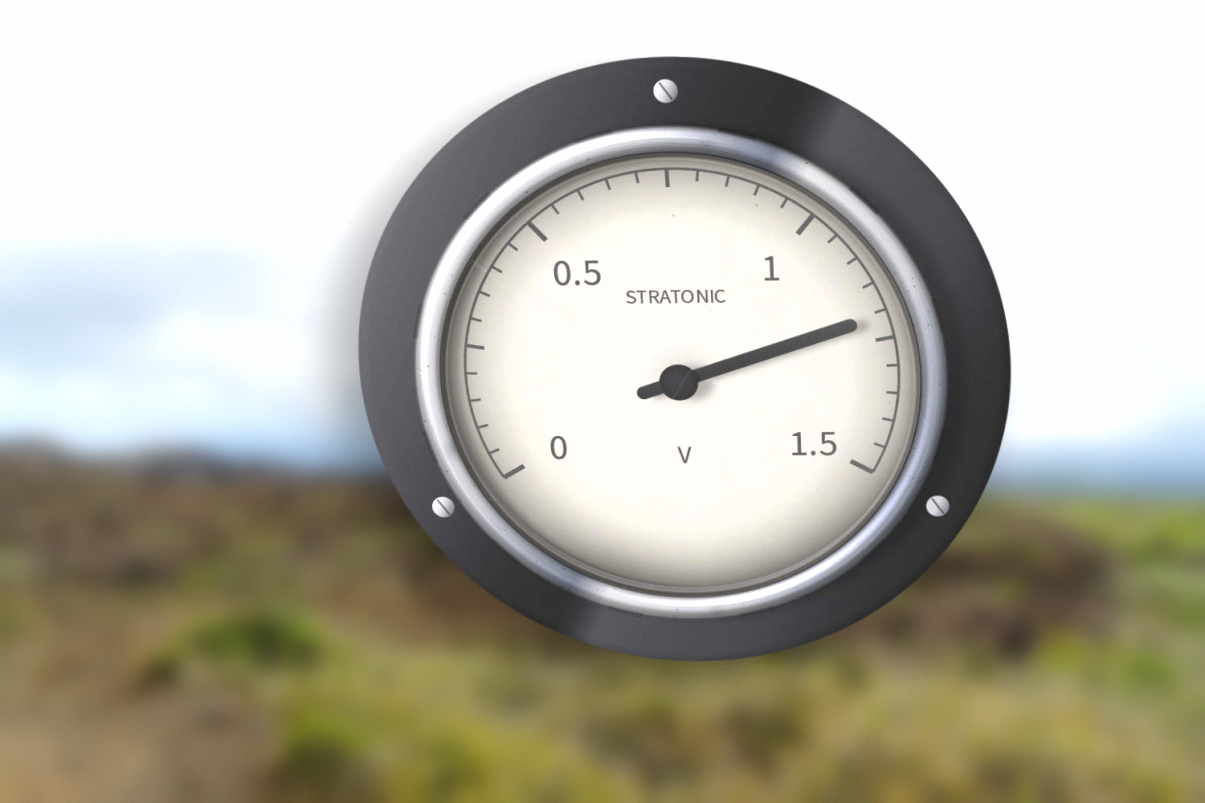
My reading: 1.2,V
